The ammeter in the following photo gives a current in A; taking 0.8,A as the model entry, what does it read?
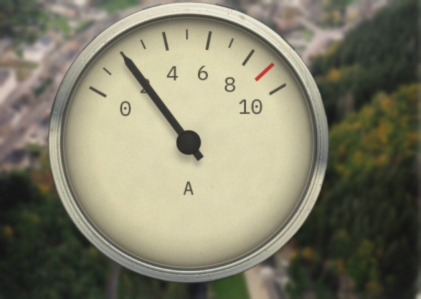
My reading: 2,A
